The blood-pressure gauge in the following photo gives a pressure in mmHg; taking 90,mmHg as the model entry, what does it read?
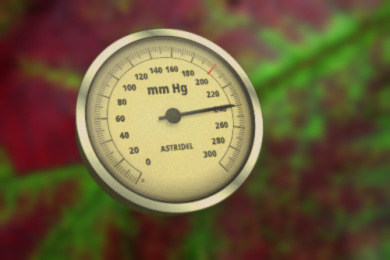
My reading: 240,mmHg
